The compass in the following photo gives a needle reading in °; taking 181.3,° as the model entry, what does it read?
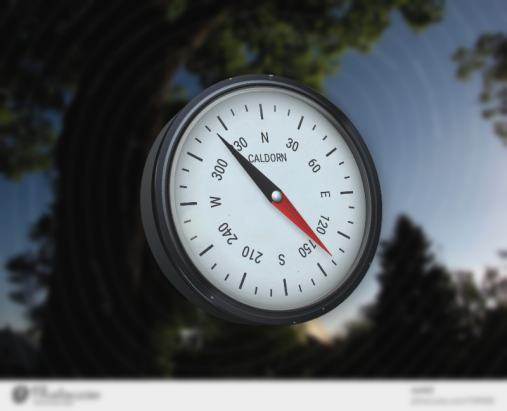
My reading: 140,°
